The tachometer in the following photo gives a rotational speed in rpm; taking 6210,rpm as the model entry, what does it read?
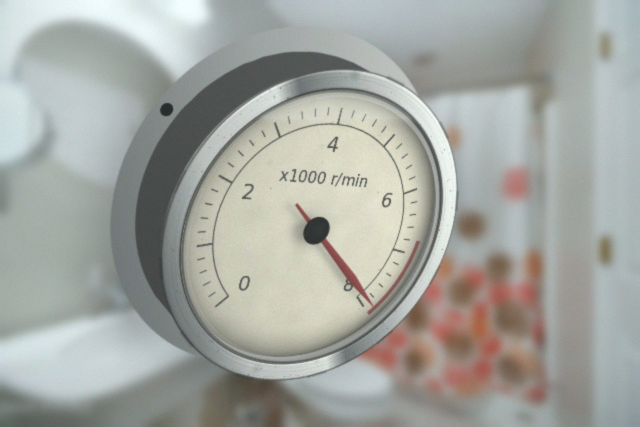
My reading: 7900,rpm
